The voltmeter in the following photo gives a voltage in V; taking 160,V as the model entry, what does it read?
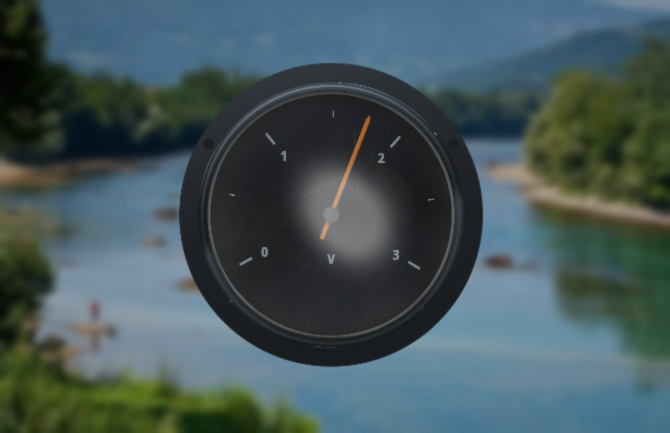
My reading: 1.75,V
